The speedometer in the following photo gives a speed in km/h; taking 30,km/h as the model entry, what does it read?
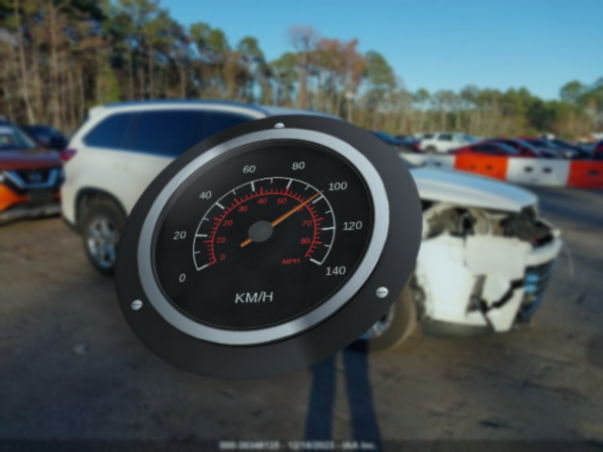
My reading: 100,km/h
